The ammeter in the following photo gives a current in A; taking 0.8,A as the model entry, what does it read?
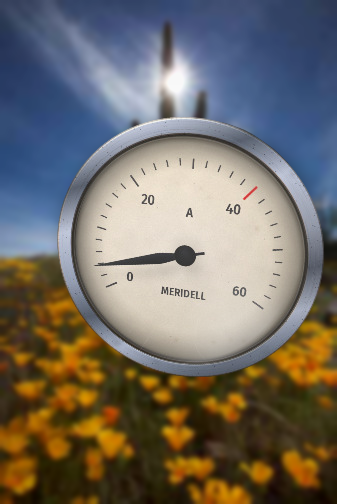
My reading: 4,A
